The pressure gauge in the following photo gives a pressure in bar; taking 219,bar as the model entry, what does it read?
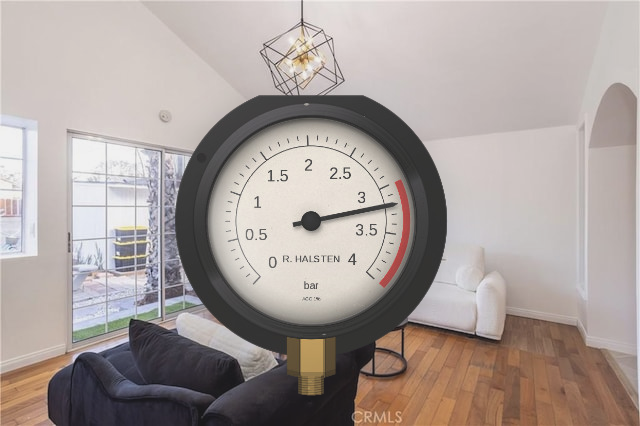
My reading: 3.2,bar
